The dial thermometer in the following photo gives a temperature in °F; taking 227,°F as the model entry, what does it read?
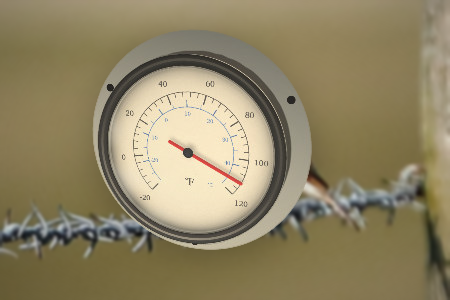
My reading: 112,°F
